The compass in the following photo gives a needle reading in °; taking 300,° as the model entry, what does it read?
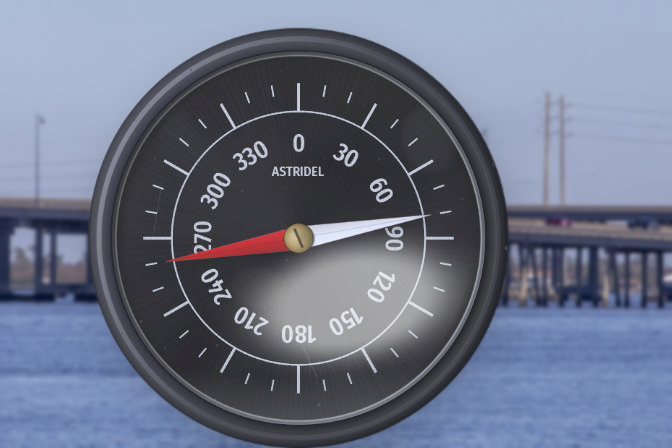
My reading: 260,°
